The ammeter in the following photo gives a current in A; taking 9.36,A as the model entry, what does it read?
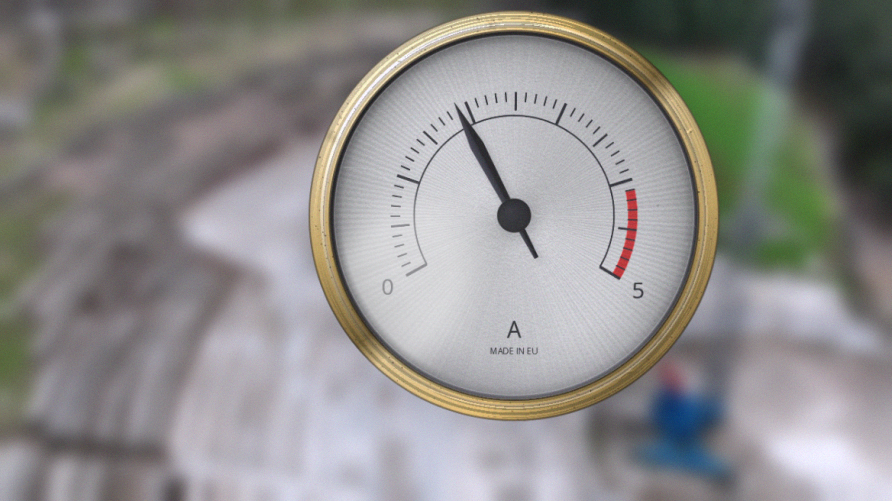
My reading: 1.9,A
